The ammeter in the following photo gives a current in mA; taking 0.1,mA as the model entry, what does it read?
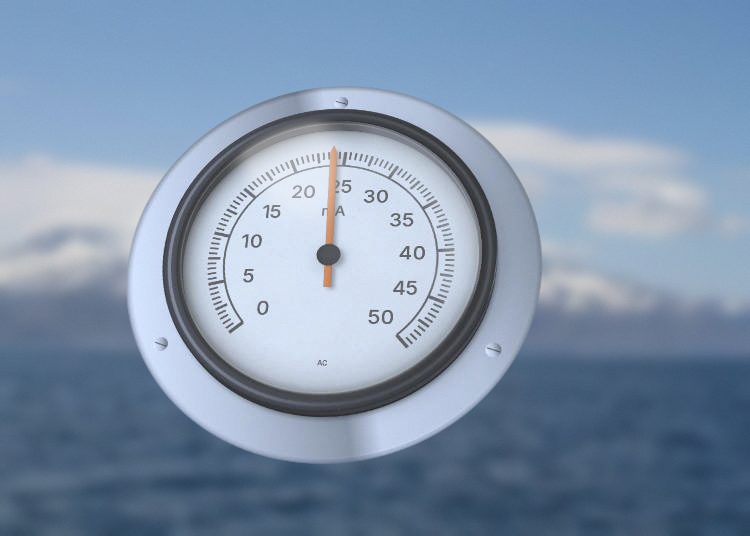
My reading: 24,mA
